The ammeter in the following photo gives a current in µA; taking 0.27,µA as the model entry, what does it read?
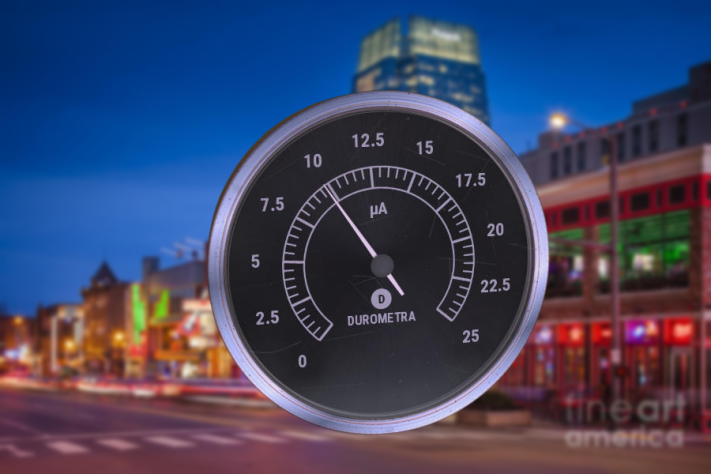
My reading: 9.75,µA
